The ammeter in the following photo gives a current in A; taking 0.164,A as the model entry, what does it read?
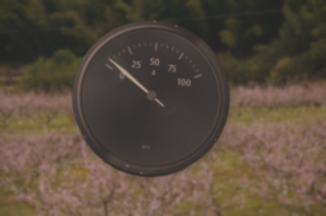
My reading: 5,A
